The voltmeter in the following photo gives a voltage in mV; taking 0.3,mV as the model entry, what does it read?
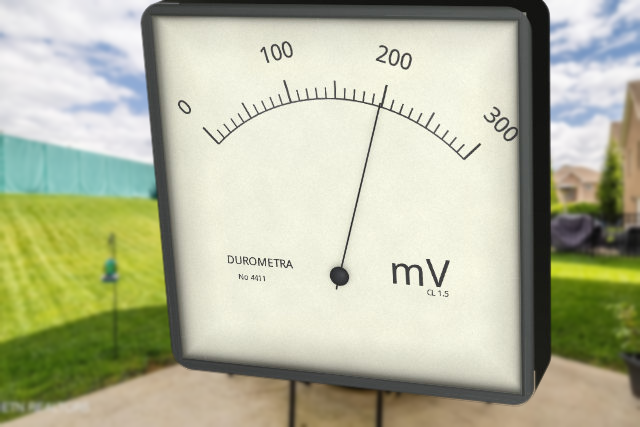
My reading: 200,mV
